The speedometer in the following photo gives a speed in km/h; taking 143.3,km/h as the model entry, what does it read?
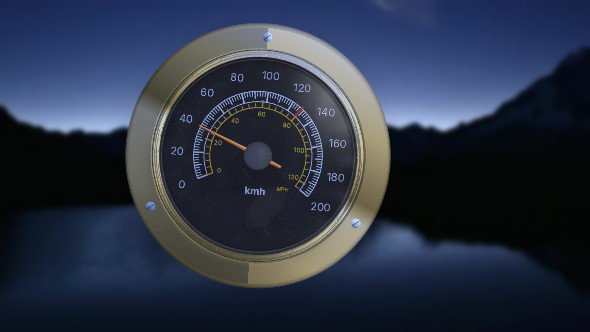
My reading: 40,km/h
